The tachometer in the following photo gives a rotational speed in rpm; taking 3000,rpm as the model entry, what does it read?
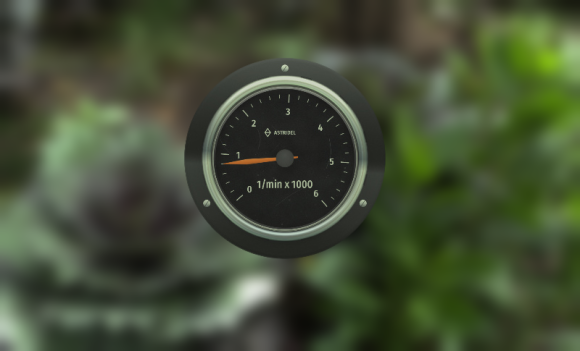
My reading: 800,rpm
